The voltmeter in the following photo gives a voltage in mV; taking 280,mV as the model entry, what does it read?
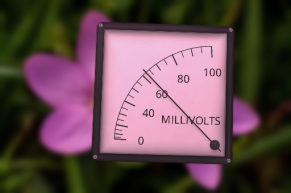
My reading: 62.5,mV
